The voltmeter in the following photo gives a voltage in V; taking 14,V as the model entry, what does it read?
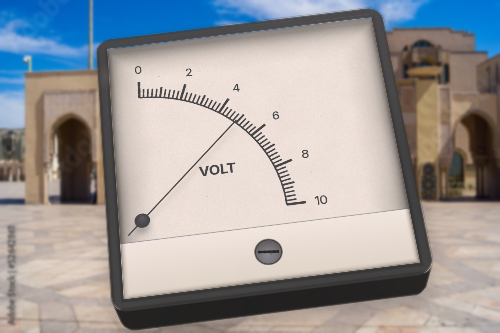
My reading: 5,V
